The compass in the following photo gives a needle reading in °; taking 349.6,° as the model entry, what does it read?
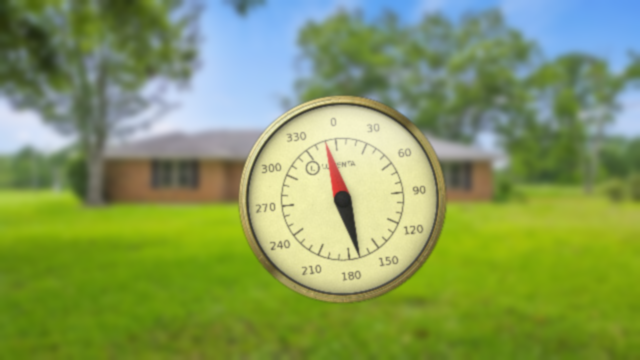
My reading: 350,°
